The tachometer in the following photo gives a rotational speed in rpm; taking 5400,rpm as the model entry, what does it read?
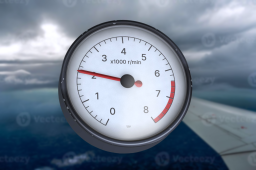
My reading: 2000,rpm
